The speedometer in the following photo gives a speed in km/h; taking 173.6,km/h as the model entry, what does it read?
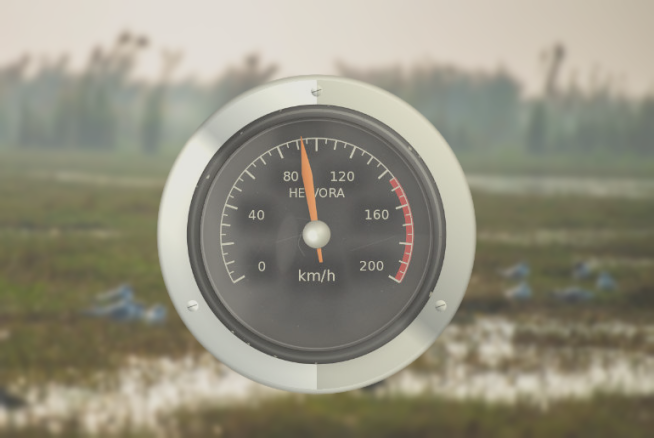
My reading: 92.5,km/h
